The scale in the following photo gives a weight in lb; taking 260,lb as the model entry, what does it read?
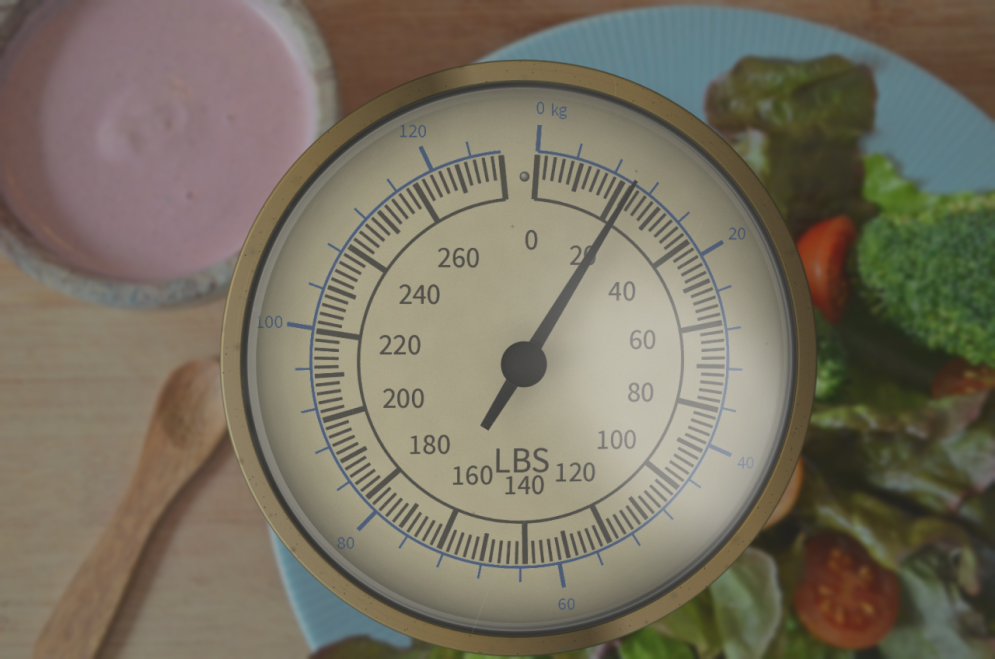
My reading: 22,lb
